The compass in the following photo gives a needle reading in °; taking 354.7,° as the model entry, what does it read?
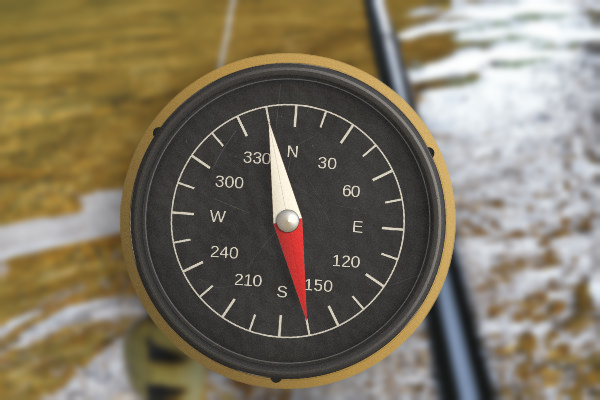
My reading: 165,°
